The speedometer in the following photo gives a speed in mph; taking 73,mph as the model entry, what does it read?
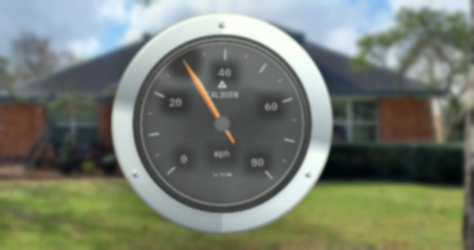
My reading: 30,mph
